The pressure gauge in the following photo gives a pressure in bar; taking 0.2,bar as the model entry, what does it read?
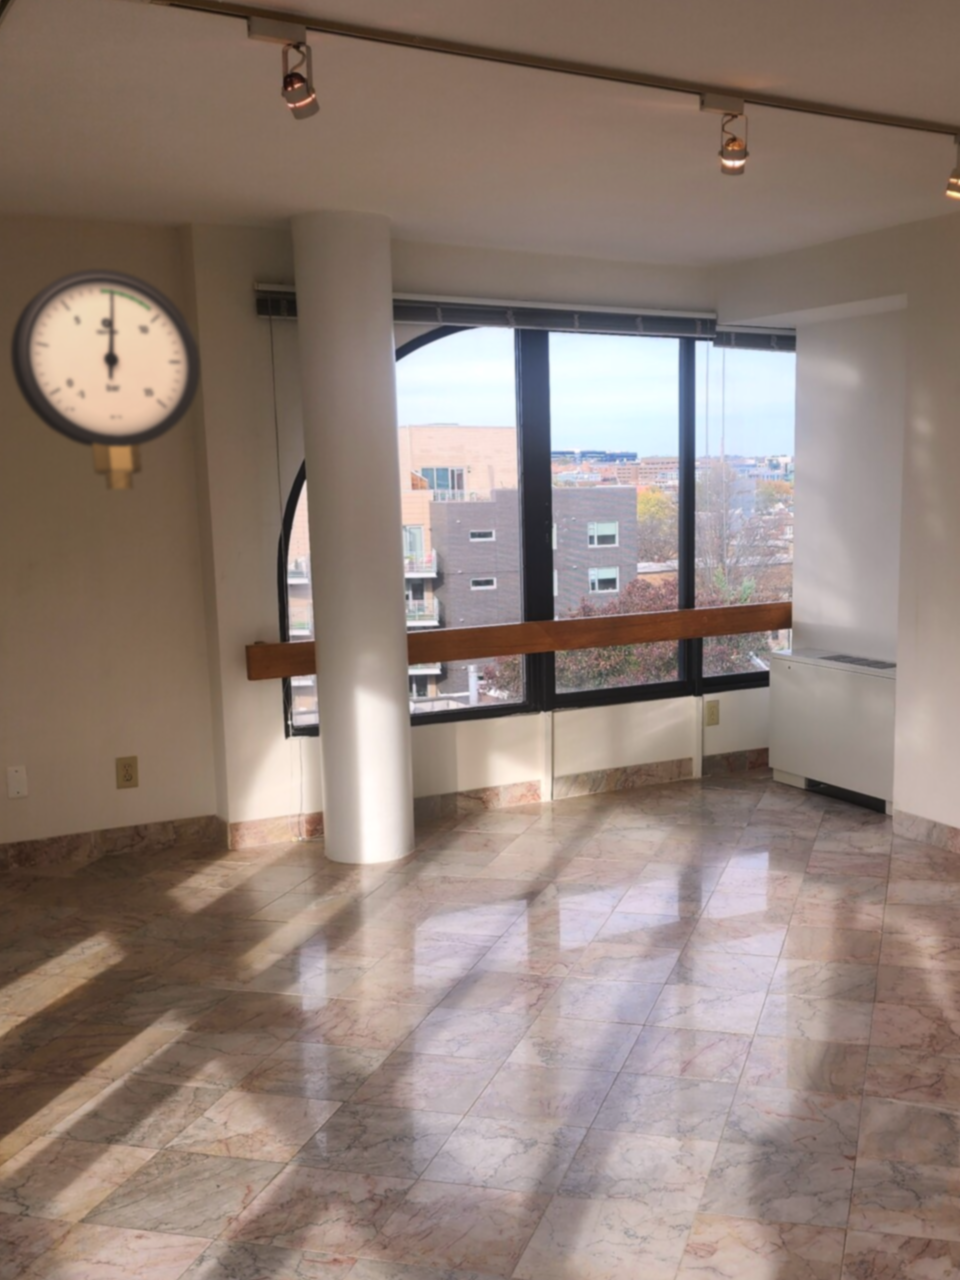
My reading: 7.5,bar
